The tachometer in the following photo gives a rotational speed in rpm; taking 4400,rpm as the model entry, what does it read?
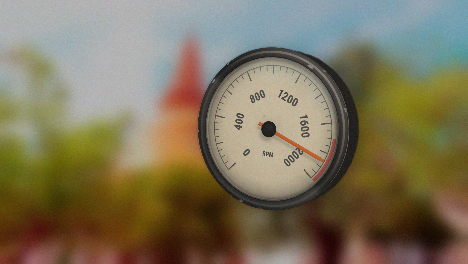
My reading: 1850,rpm
